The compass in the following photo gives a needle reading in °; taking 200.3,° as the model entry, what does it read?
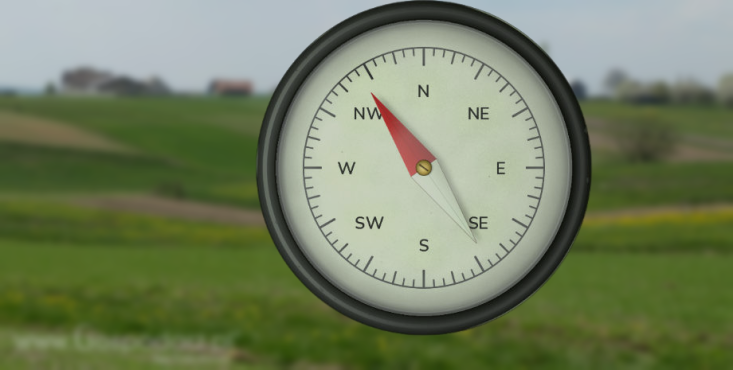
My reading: 325,°
